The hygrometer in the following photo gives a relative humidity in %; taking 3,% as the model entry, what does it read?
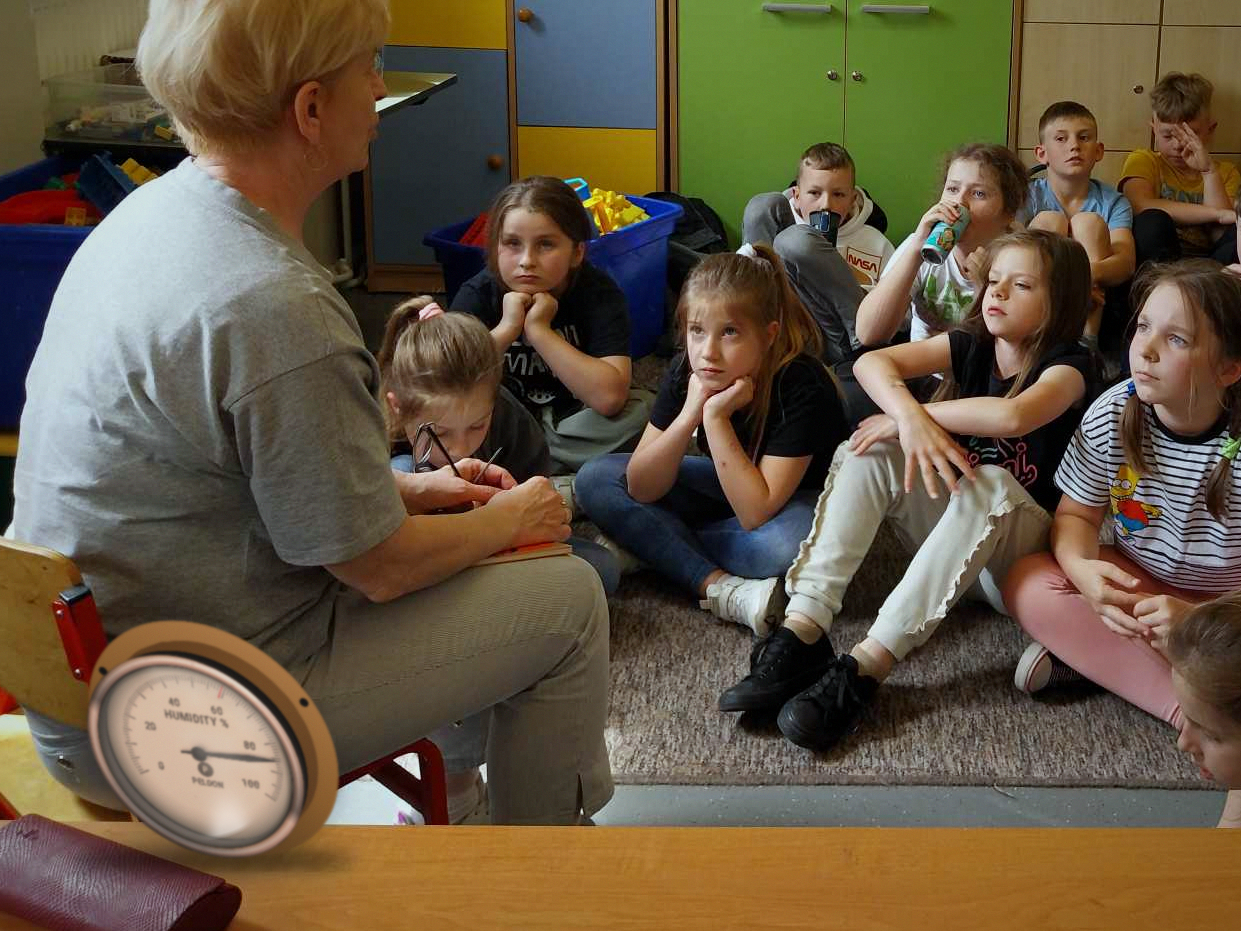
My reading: 85,%
